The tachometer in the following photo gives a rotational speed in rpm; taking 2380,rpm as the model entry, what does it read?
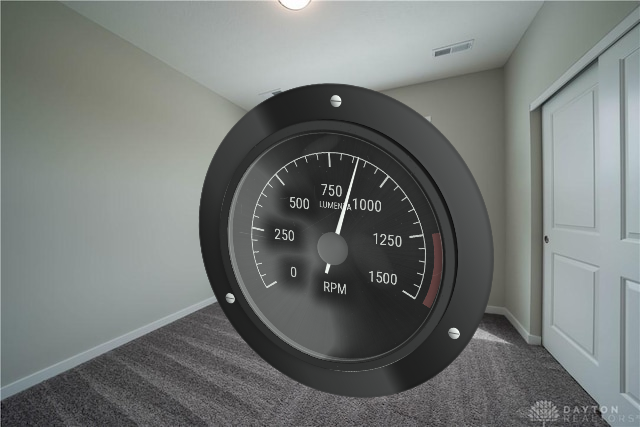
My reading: 875,rpm
